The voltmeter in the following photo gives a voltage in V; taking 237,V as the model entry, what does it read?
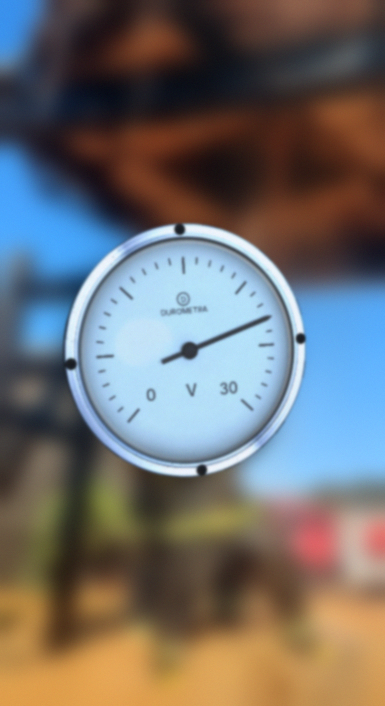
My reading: 23,V
